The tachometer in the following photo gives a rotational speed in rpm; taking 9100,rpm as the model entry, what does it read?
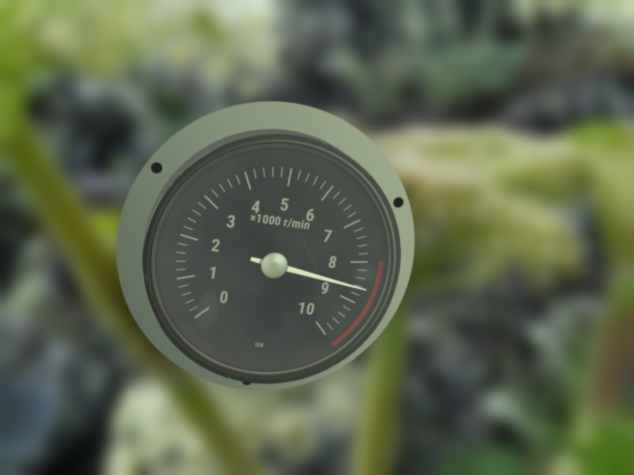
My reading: 8600,rpm
